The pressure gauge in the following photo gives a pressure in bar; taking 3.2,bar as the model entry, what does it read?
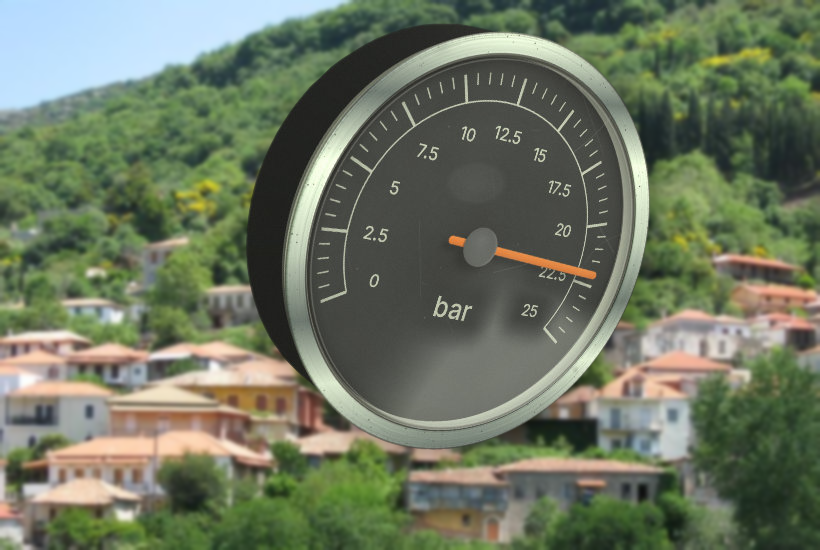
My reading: 22,bar
